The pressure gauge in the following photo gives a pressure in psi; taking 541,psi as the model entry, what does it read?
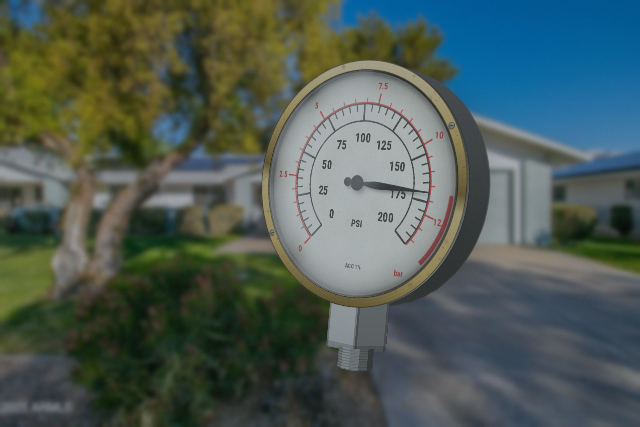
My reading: 170,psi
